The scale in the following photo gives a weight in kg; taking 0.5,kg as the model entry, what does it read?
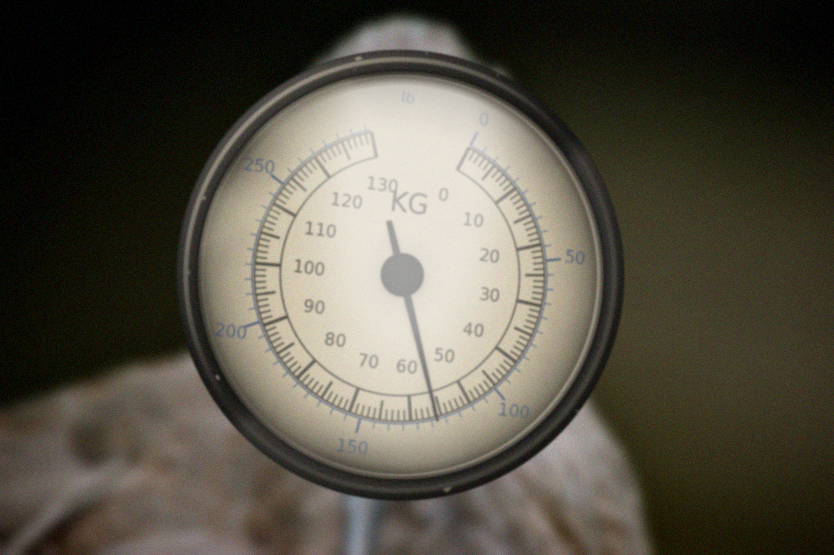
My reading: 56,kg
